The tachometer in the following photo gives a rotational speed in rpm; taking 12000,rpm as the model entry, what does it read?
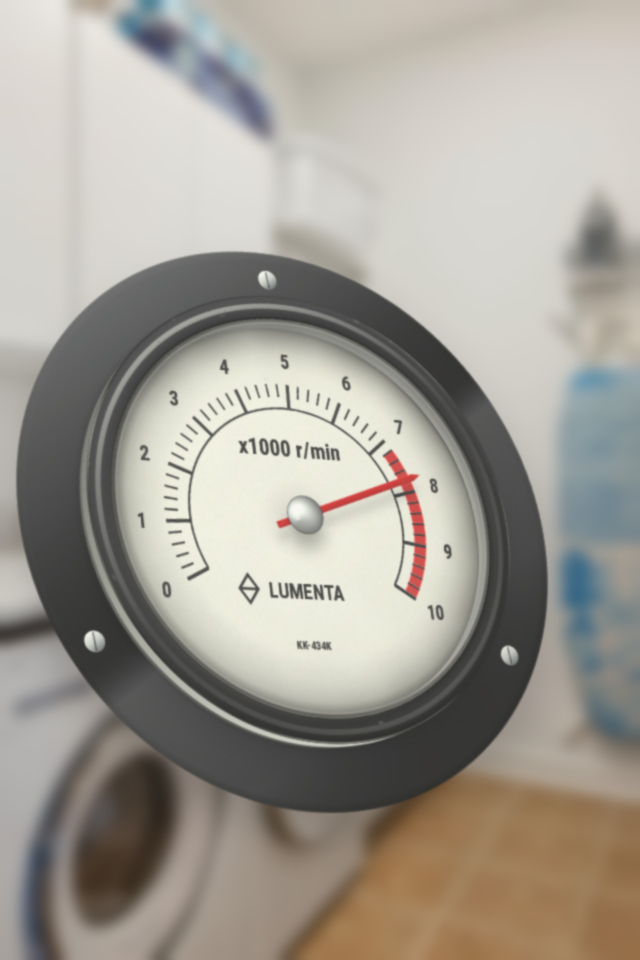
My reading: 7800,rpm
